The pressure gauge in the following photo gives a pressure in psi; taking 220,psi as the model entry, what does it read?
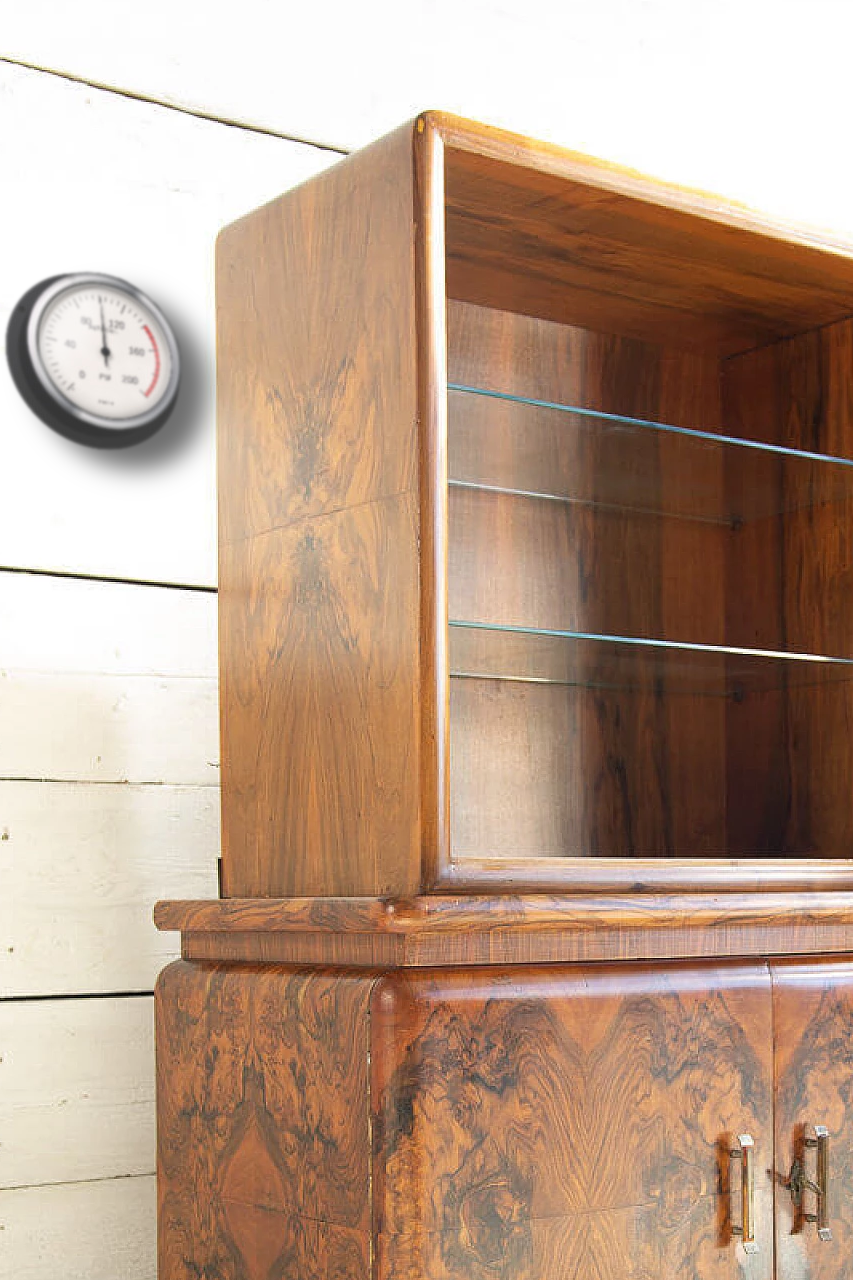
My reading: 100,psi
